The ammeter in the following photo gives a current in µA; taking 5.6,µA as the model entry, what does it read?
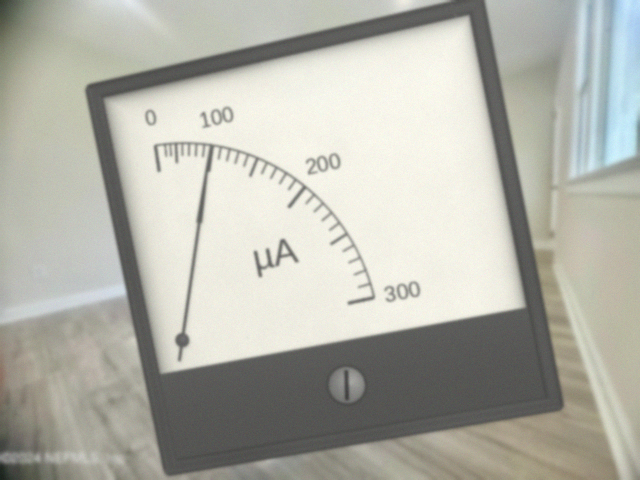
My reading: 100,µA
